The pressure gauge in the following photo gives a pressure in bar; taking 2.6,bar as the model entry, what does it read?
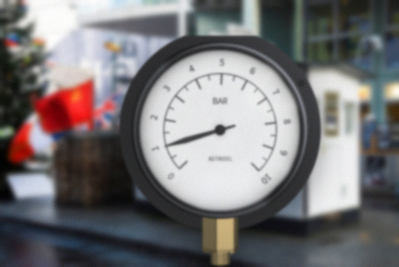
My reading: 1,bar
